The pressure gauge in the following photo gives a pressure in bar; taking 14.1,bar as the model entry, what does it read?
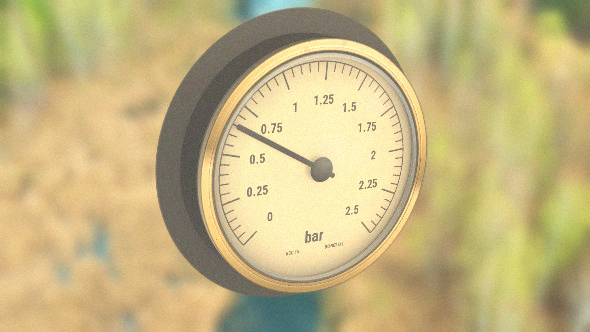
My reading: 0.65,bar
